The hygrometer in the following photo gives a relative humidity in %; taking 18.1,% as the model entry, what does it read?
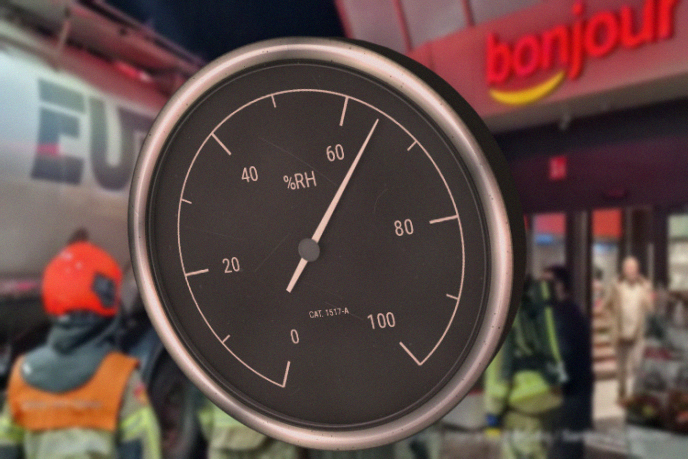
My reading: 65,%
